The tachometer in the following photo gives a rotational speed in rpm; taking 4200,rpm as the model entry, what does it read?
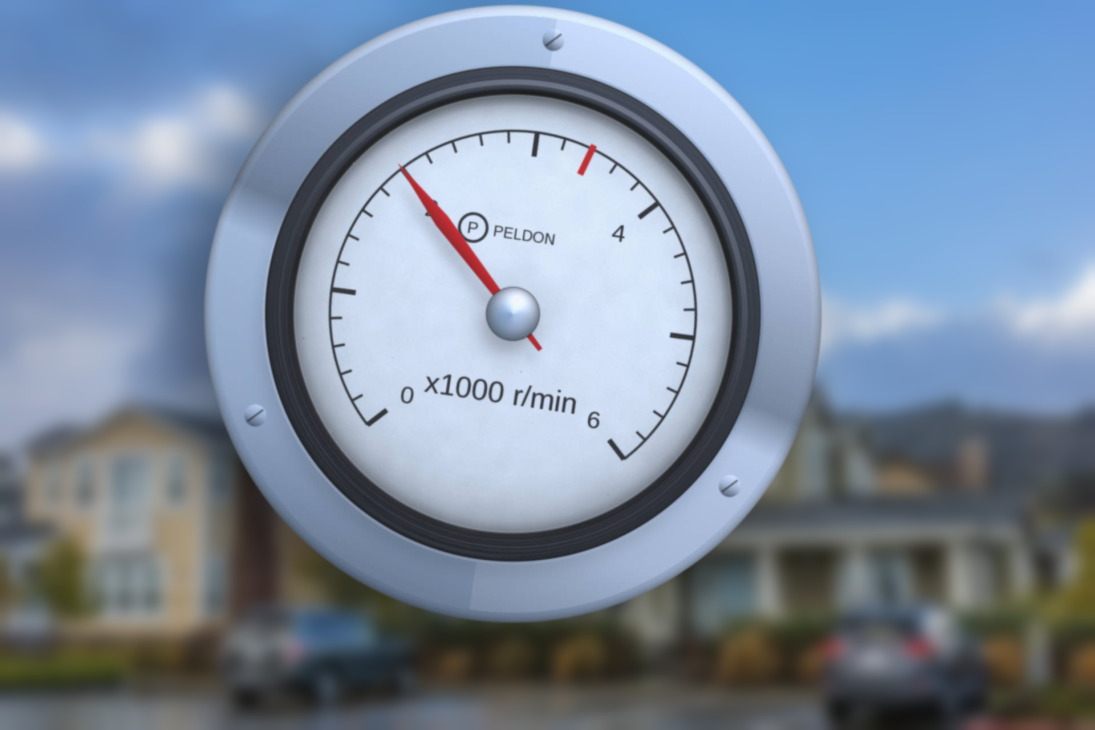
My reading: 2000,rpm
